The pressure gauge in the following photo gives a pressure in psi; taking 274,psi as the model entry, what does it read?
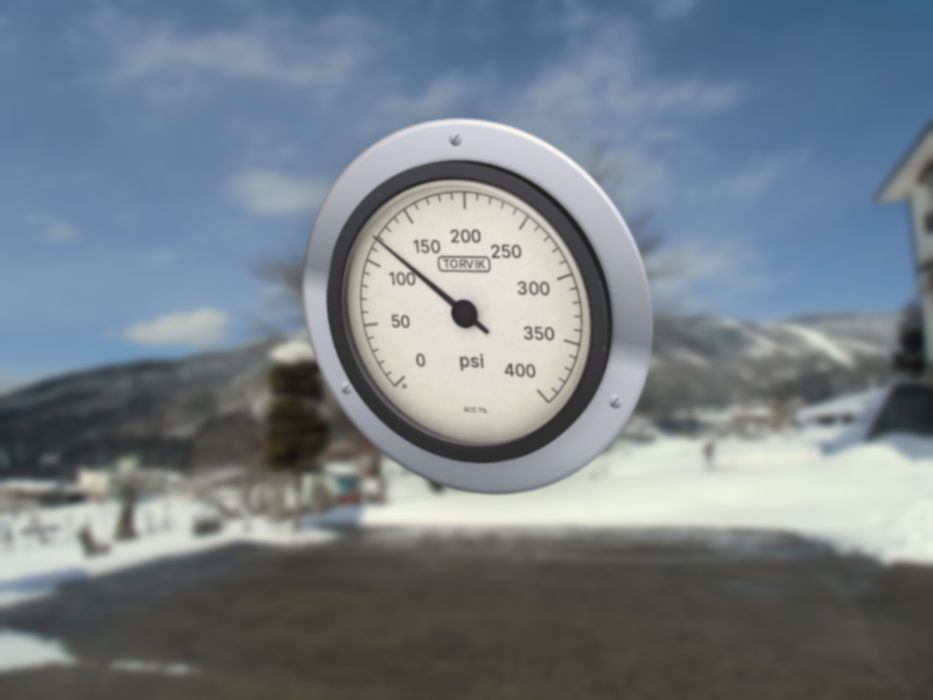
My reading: 120,psi
